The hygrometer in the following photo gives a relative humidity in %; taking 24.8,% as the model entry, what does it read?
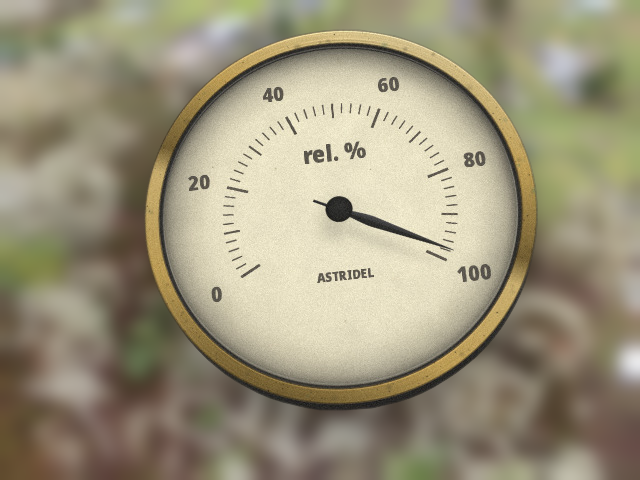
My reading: 98,%
